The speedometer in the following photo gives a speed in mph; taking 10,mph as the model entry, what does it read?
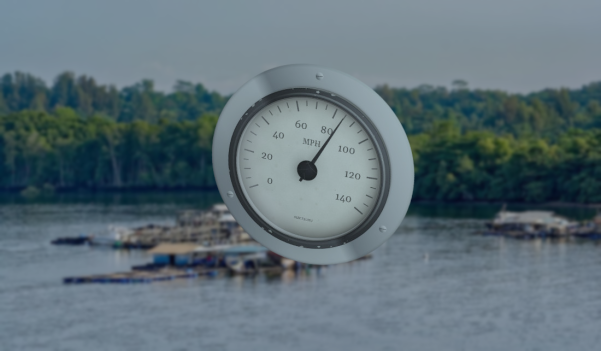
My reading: 85,mph
